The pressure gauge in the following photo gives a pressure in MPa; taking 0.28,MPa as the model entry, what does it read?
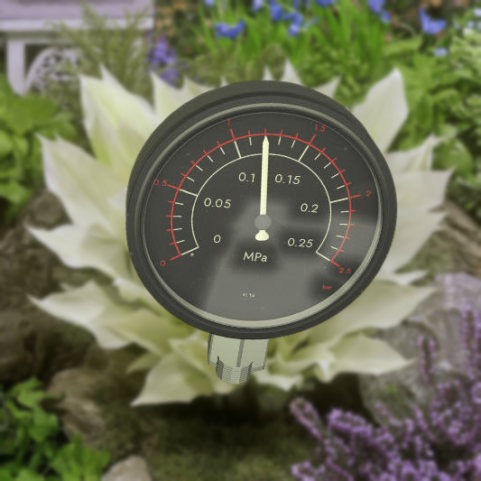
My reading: 0.12,MPa
